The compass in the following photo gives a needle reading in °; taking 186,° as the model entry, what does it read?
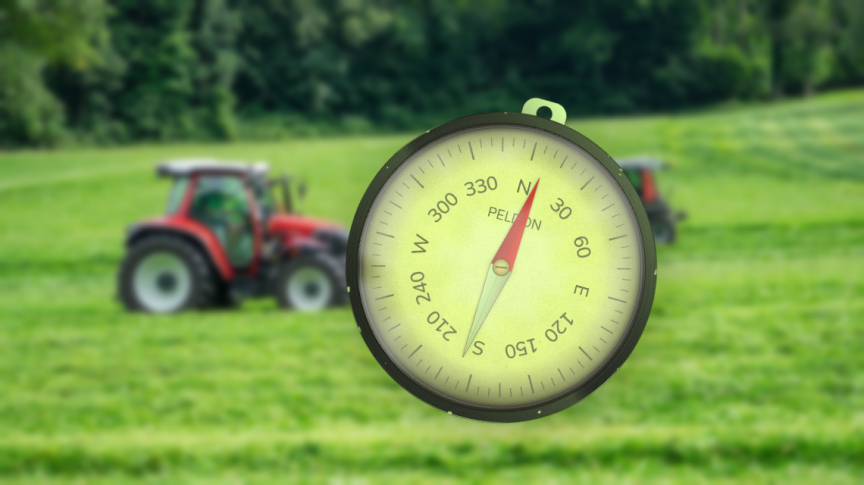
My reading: 7.5,°
